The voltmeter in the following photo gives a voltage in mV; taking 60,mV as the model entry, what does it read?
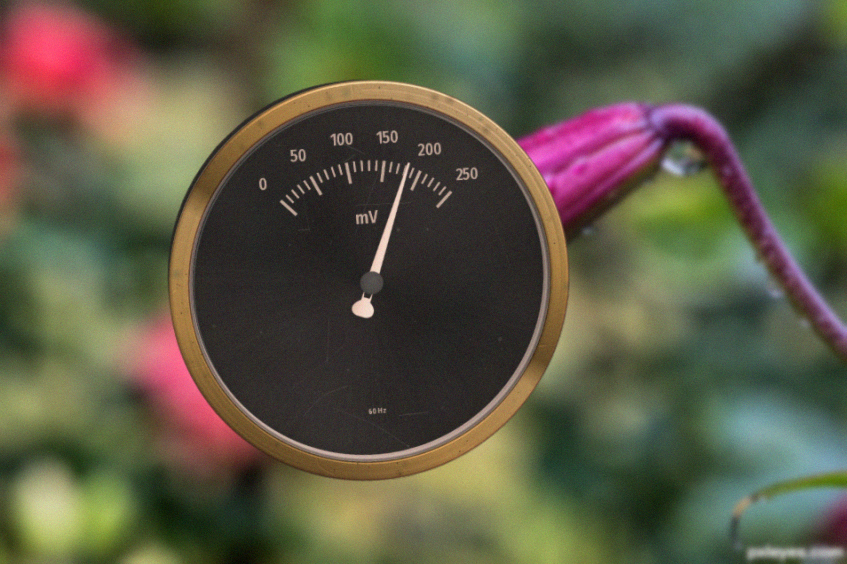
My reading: 180,mV
